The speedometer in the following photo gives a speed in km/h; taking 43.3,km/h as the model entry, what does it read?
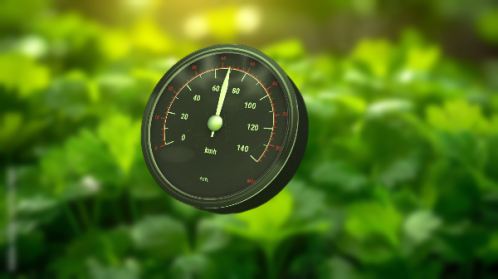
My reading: 70,km/h
